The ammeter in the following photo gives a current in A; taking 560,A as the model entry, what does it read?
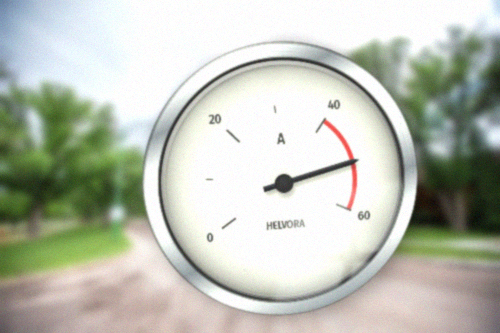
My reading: 50,A
